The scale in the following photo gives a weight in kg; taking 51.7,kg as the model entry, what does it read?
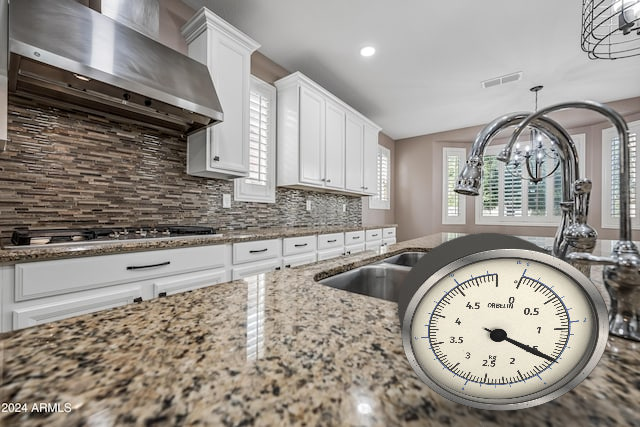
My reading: 1.5,kg
